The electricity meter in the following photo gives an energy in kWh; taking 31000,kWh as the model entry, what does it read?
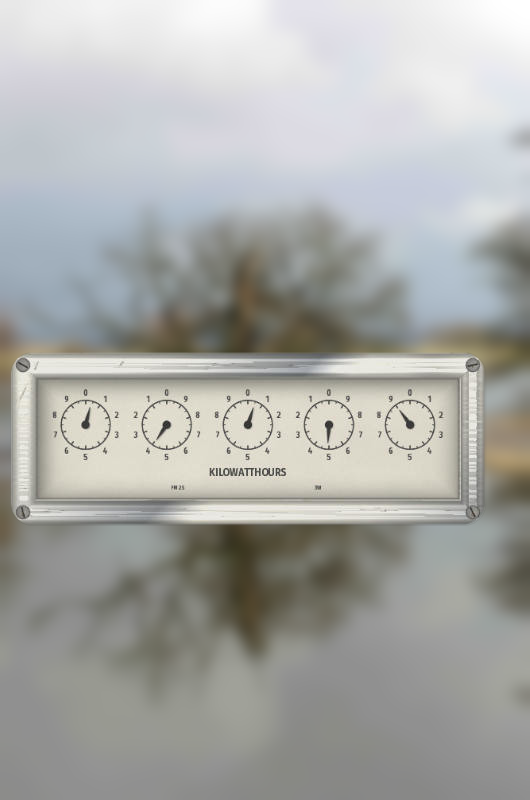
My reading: 4049,kWh
